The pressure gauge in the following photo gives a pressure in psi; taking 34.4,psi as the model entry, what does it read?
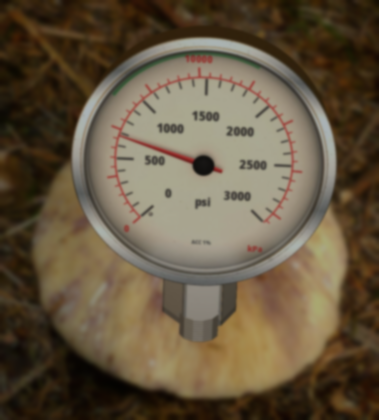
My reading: 700,psi
